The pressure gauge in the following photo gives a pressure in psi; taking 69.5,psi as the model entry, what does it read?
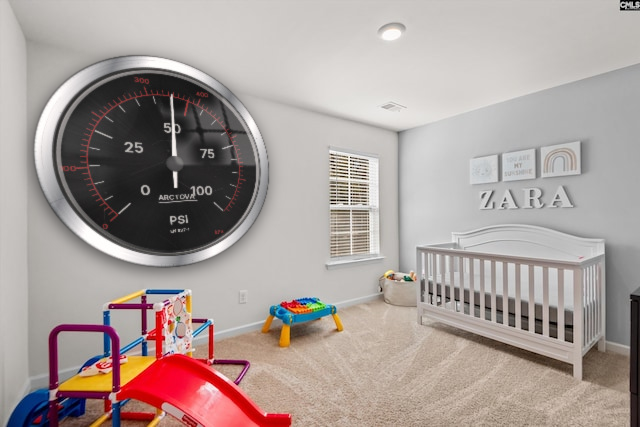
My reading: 50,psi
